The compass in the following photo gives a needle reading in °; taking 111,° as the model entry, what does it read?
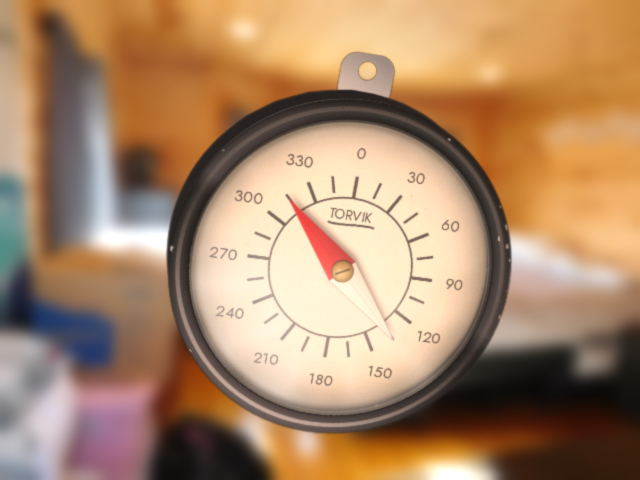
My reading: 315,°
